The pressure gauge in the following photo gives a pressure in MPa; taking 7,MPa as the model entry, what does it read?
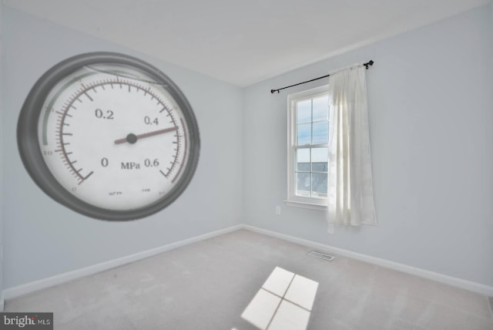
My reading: 0.46,MPa
